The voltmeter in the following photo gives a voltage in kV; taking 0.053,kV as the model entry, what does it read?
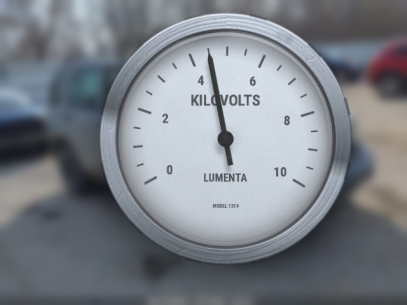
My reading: 4.5,kV
